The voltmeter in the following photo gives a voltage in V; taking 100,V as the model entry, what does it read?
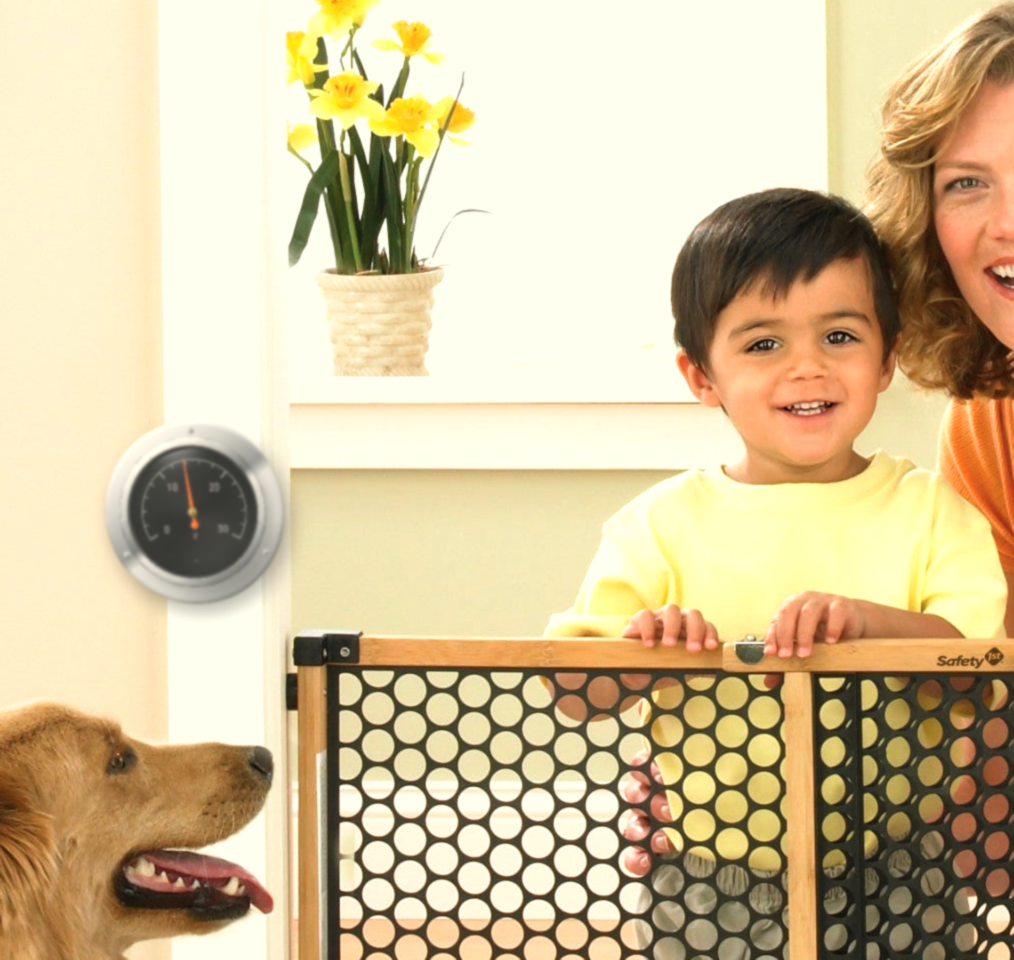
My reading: 14,V
